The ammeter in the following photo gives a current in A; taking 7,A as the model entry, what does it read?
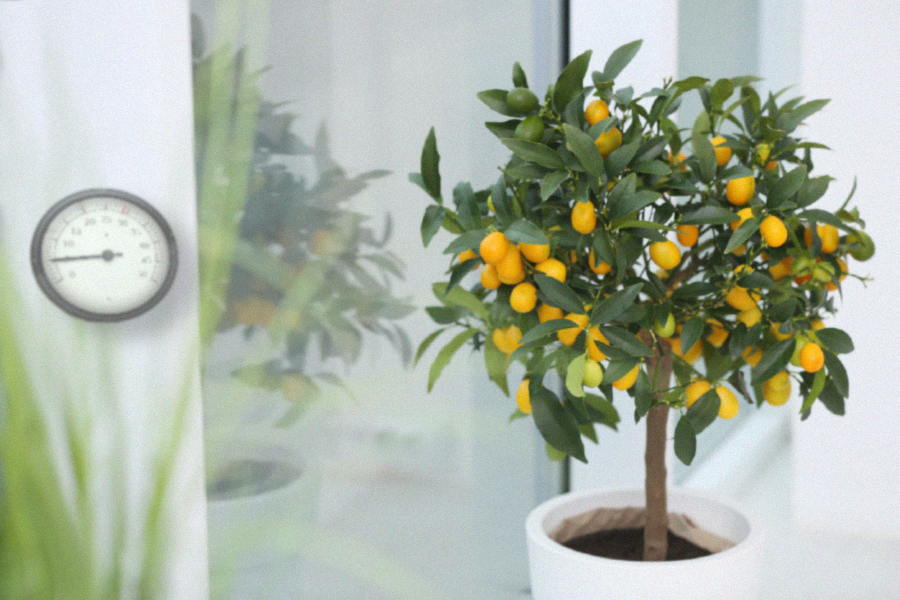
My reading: 5,A
